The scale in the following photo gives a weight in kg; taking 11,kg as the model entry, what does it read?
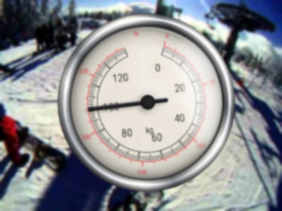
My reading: 100,kg
